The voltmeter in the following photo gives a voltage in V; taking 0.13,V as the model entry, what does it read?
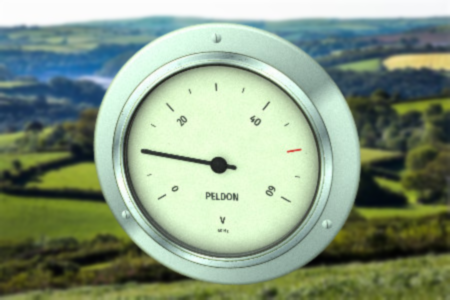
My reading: 10,V
